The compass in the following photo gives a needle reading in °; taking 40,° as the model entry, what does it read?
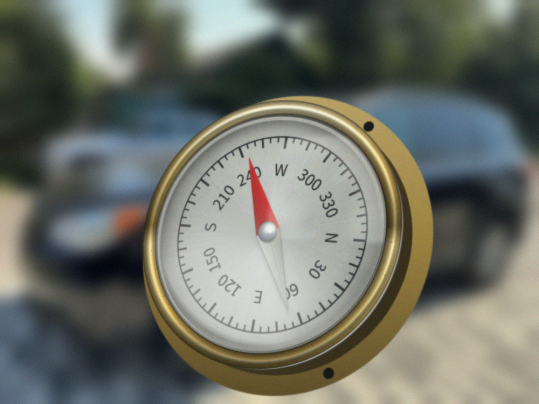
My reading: 245,°
